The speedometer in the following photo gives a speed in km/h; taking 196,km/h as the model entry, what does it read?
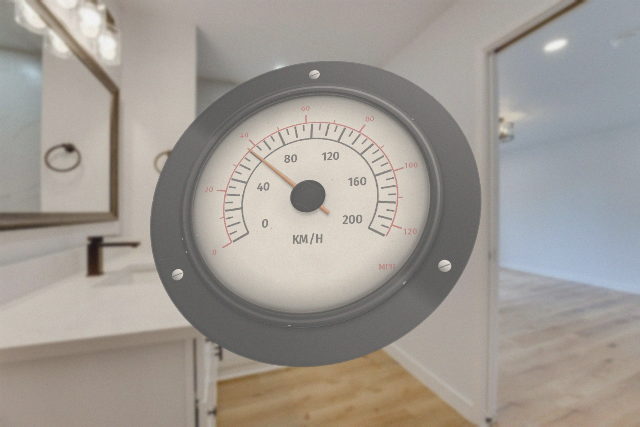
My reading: 60,km/h
